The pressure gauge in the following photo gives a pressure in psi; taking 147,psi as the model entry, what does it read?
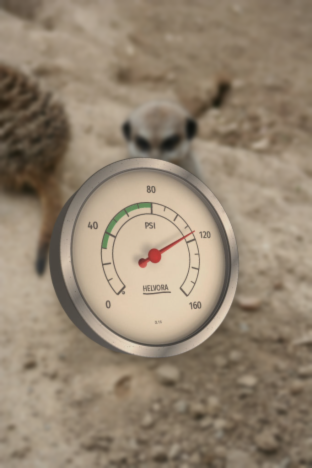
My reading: 115,psi
